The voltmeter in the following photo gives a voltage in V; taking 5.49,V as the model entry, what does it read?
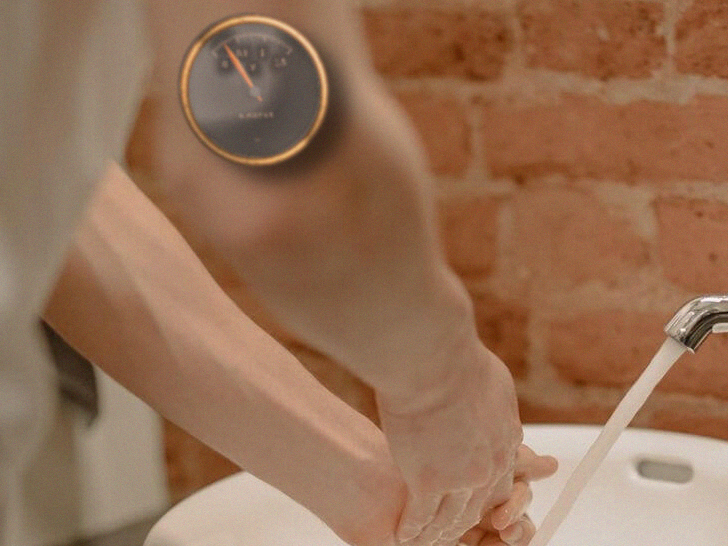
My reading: 0.25,V
